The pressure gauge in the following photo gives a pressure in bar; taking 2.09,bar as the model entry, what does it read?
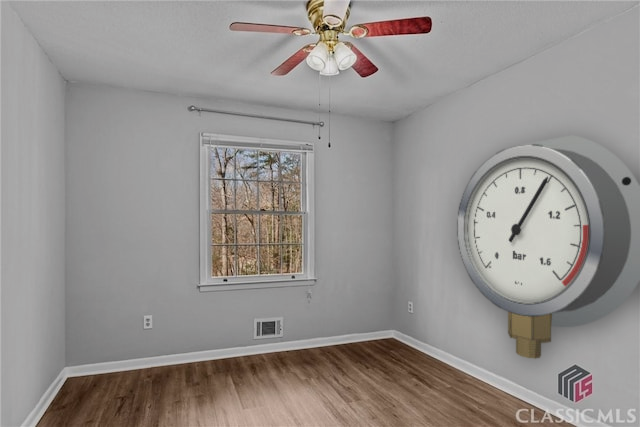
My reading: 1,bar
